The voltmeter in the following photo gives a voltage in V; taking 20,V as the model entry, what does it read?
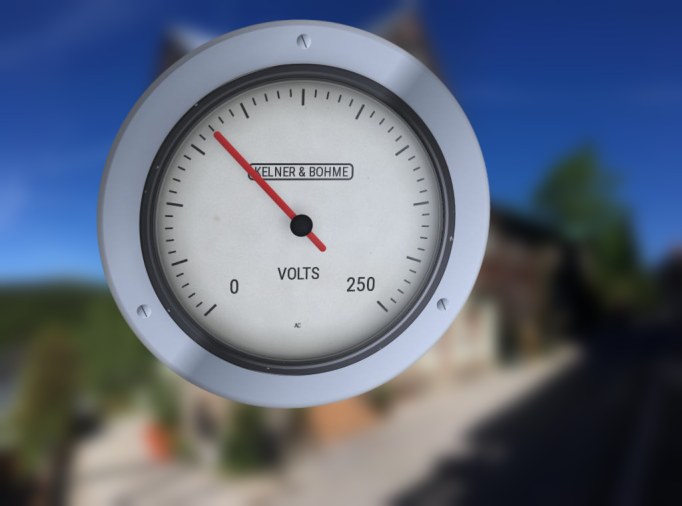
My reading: 85,V
